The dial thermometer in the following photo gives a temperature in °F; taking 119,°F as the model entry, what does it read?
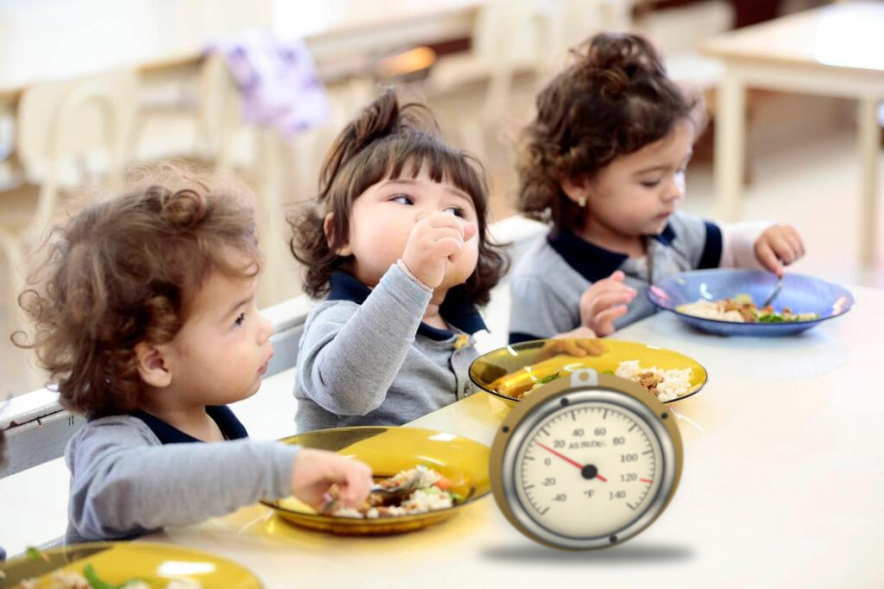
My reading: 12,°F
